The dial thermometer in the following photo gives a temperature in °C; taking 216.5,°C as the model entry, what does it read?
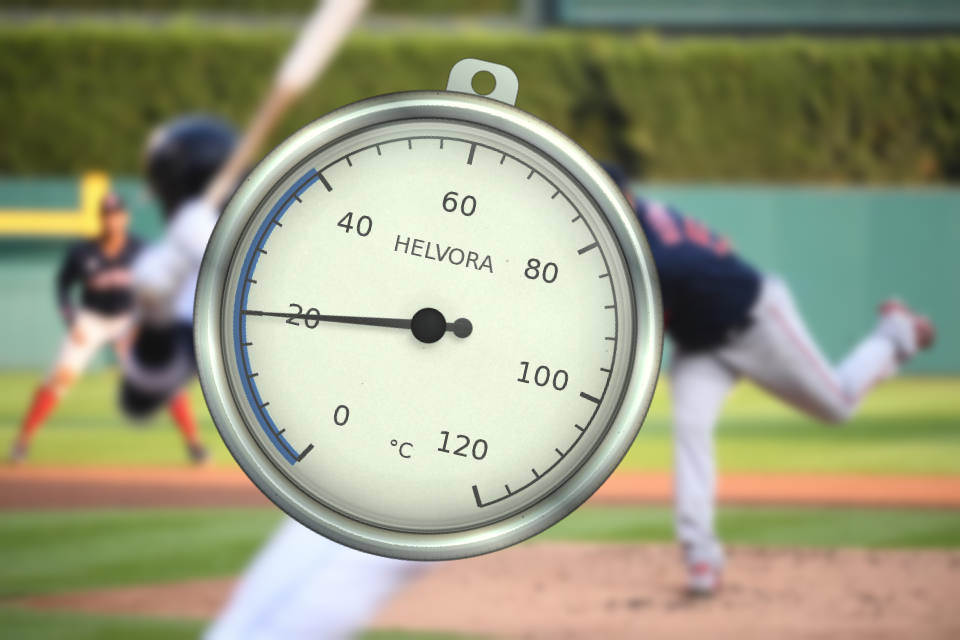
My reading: 20,°C
